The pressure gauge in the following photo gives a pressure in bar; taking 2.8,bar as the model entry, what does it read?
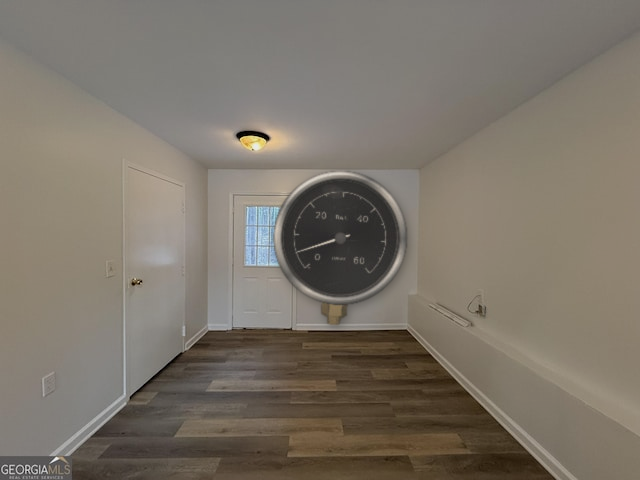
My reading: 5,bar
